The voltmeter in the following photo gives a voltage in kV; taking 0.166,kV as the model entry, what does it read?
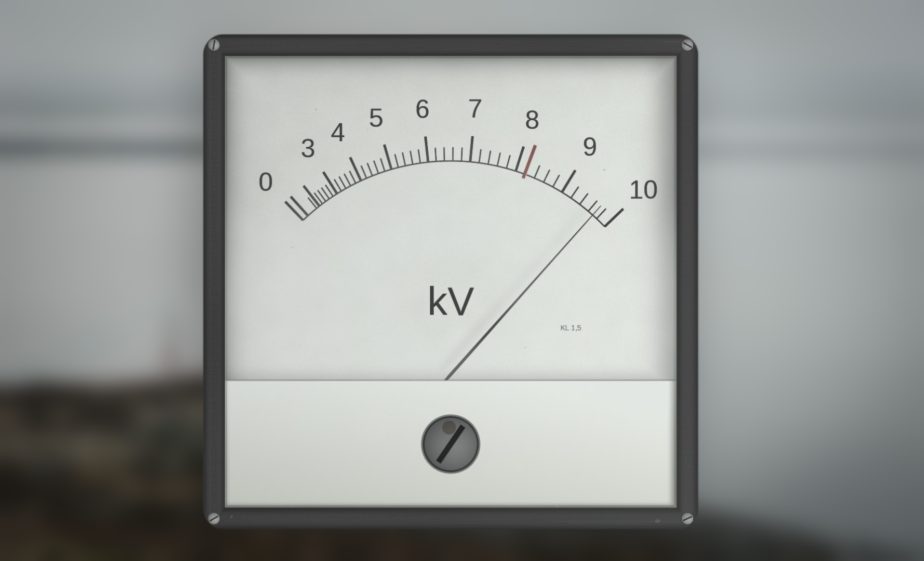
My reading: 9.7,kV
